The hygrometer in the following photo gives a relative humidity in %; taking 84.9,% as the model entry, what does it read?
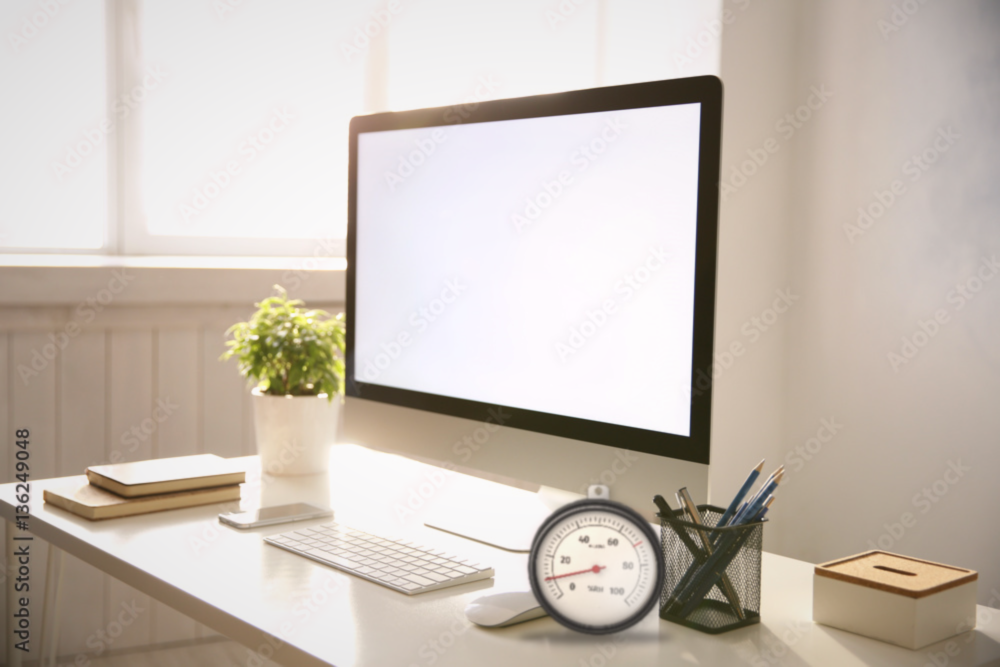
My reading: 10,%
